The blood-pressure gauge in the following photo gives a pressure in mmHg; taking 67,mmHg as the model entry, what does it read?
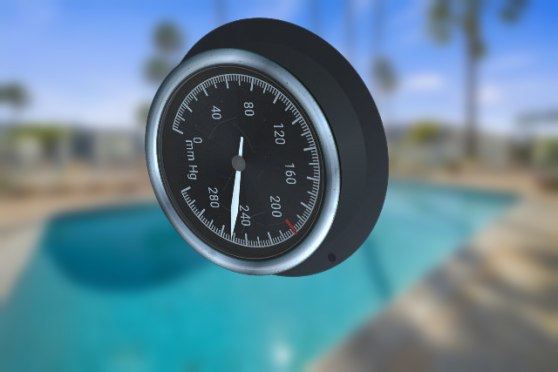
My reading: 250,mmHg
